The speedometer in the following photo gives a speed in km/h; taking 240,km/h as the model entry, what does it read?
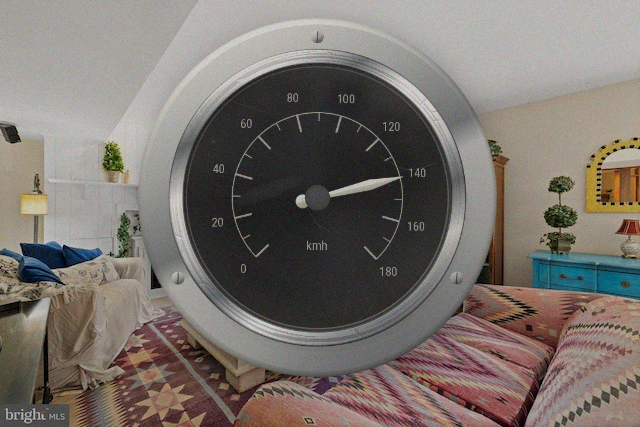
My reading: 140,km/h
